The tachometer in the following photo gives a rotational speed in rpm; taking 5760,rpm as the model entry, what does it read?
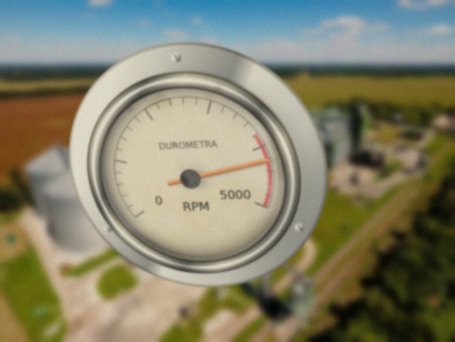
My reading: 4200,rpm
